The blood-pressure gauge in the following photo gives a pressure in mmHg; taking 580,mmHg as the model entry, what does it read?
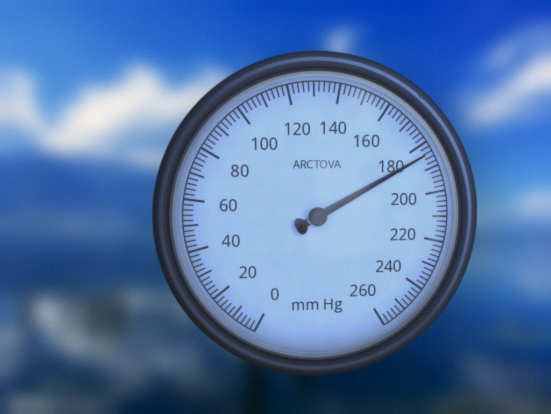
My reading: 184,mmHg
